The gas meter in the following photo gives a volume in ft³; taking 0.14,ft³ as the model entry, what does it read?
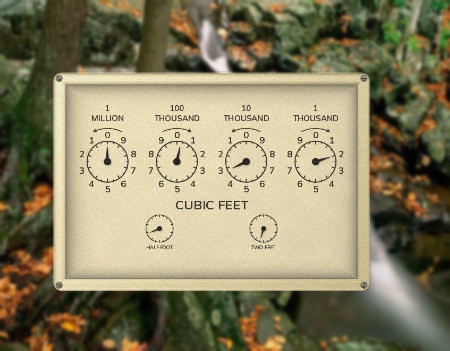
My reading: 3200,ft³
